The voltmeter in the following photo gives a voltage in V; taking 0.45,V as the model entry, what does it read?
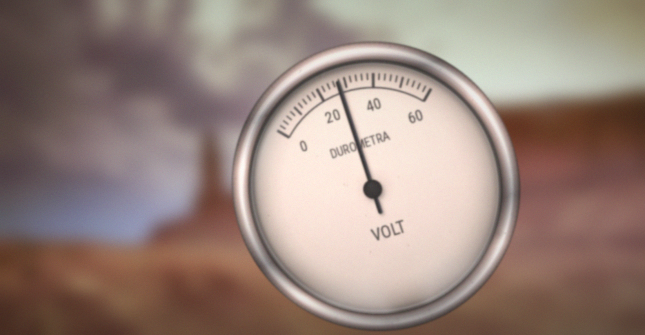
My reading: 28,V
